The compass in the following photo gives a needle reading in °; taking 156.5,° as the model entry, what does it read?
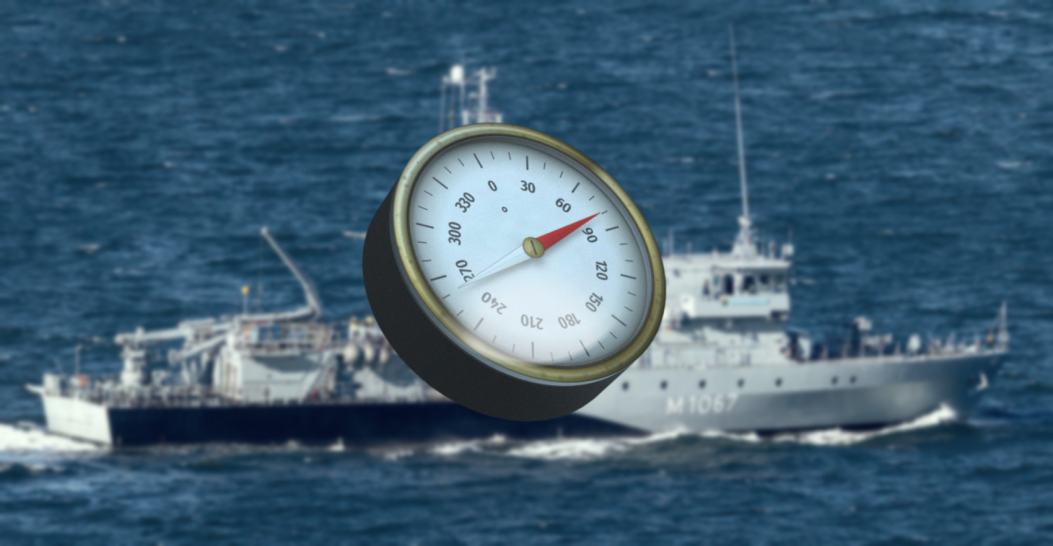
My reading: 80,°
